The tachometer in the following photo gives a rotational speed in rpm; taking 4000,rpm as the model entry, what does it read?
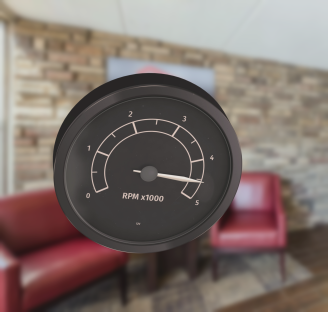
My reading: 4500,rpm
